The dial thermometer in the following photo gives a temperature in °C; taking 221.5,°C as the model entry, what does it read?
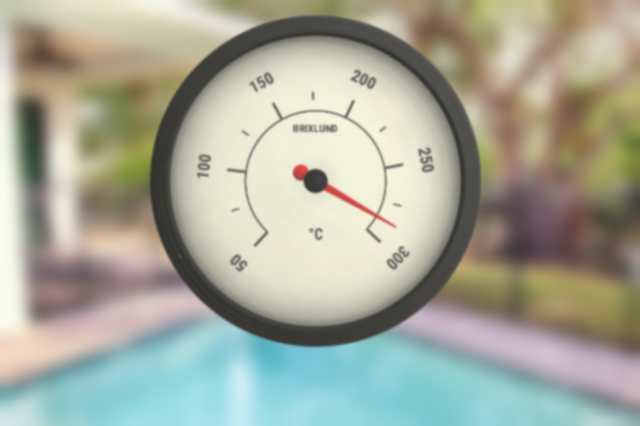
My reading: 287.5,°C
